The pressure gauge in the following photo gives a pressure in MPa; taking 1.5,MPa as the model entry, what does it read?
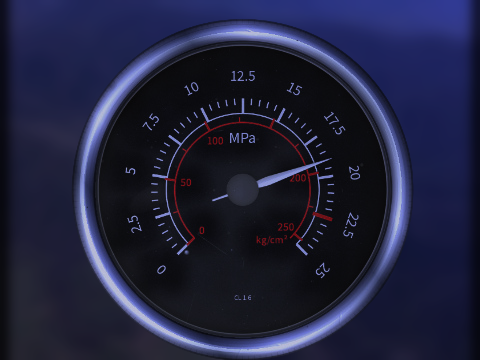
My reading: 19,MPa
